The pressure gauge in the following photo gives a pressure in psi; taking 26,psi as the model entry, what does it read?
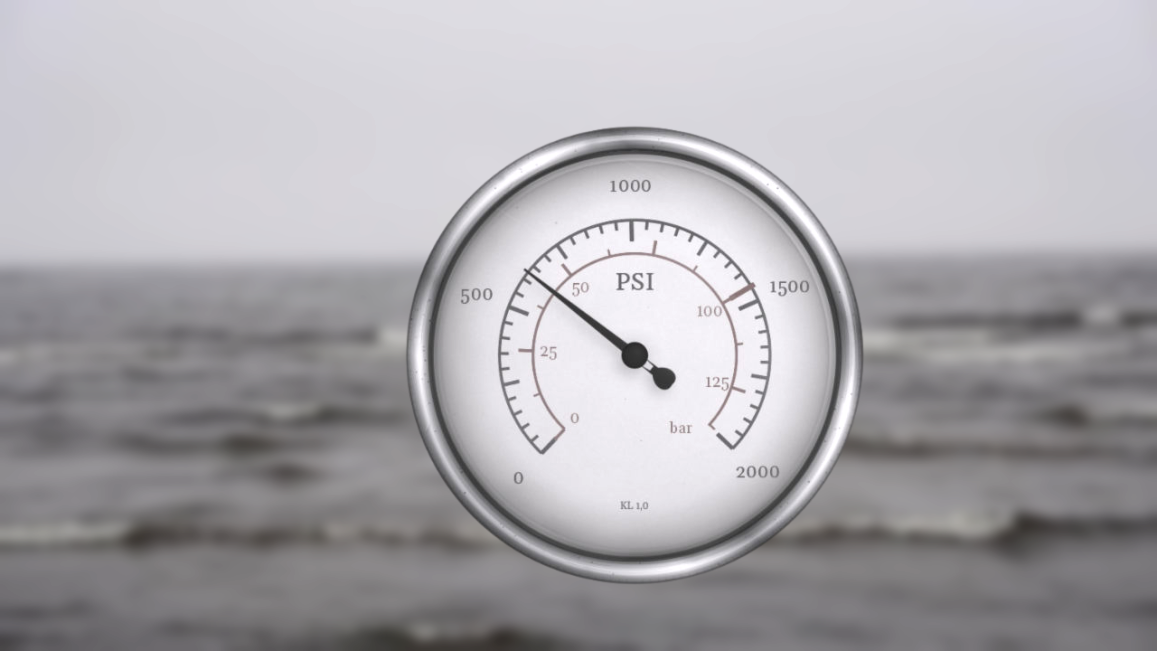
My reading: 625,psi
